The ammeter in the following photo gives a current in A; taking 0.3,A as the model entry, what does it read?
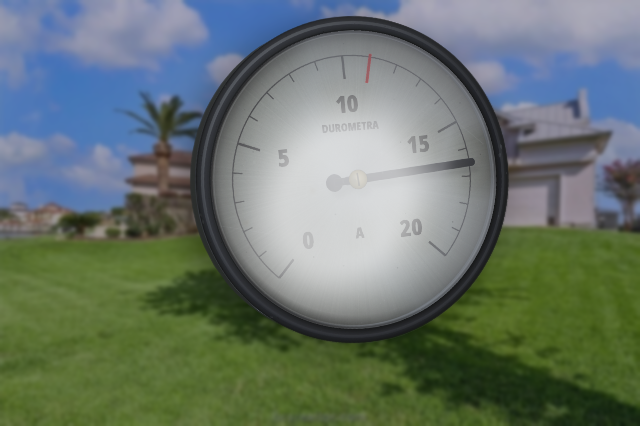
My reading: 16.5,A
